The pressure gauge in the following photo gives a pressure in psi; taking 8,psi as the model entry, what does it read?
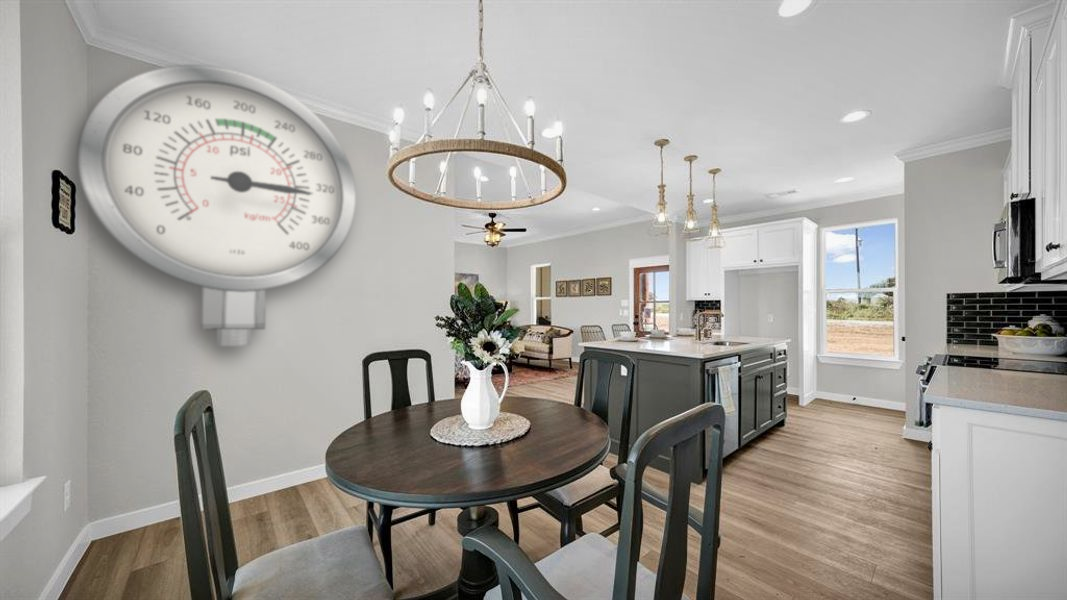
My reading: 330,psi
